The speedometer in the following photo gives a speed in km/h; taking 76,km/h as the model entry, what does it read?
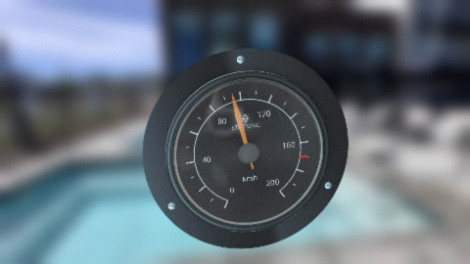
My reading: 95,km/h
